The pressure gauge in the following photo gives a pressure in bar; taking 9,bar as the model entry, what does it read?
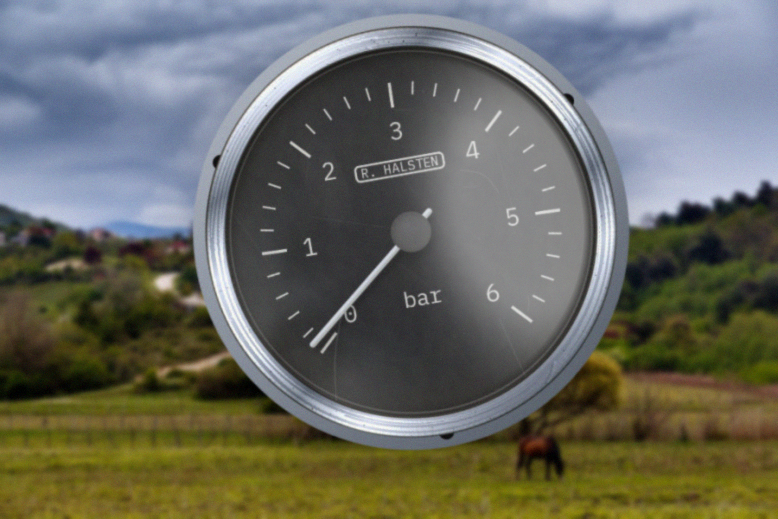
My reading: 0.1,bar
